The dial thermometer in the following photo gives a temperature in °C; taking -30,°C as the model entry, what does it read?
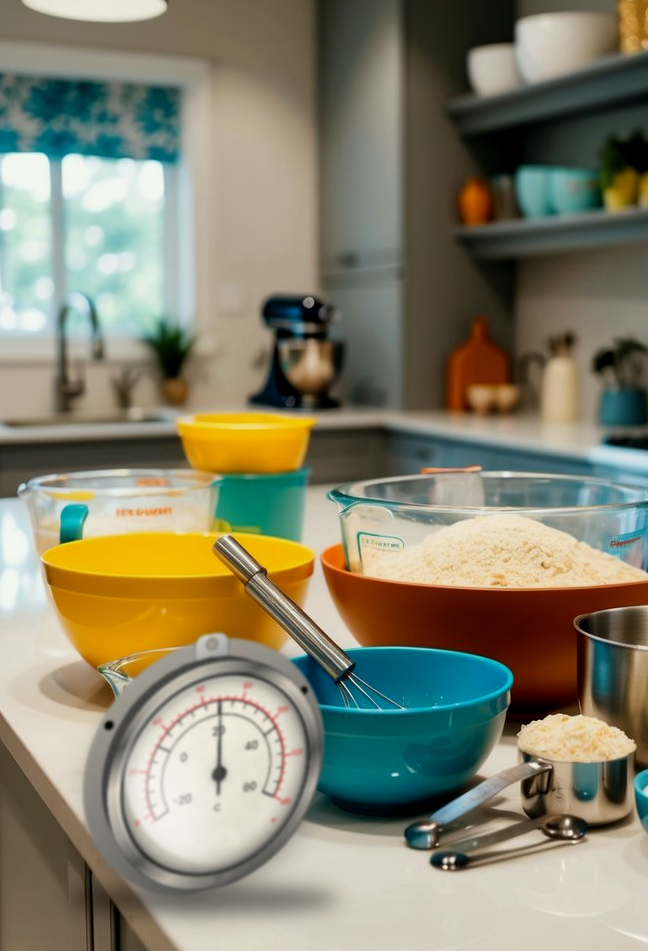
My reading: 20,°C
